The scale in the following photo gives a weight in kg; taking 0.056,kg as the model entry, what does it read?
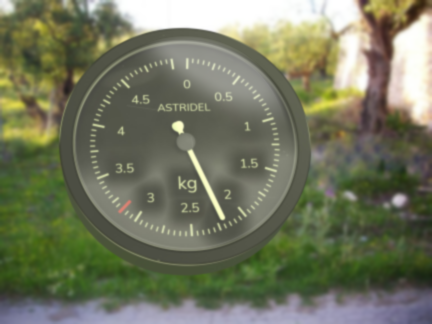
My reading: 2.2,kg
